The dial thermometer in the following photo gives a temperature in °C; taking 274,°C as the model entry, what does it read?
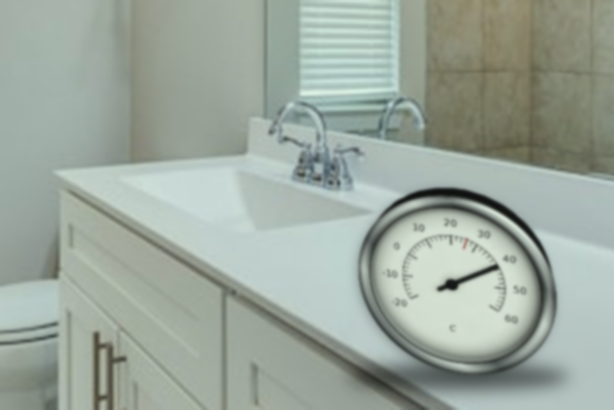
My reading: 40,°C
